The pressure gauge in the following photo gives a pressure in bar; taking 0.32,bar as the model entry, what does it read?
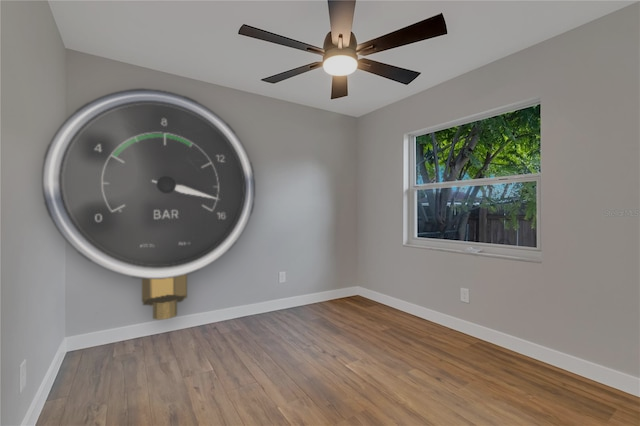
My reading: 15,bar
